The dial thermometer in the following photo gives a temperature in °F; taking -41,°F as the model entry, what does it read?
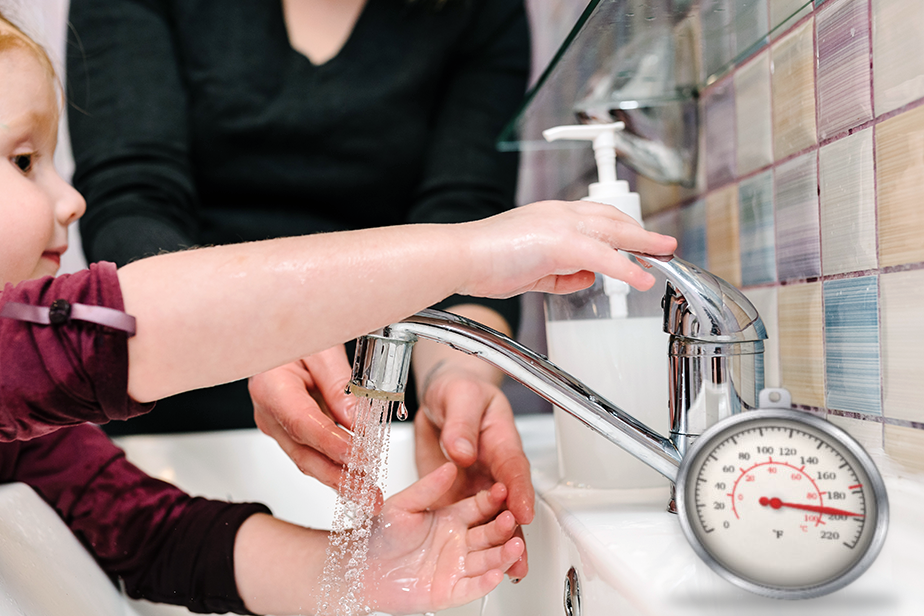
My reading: 196,°F
